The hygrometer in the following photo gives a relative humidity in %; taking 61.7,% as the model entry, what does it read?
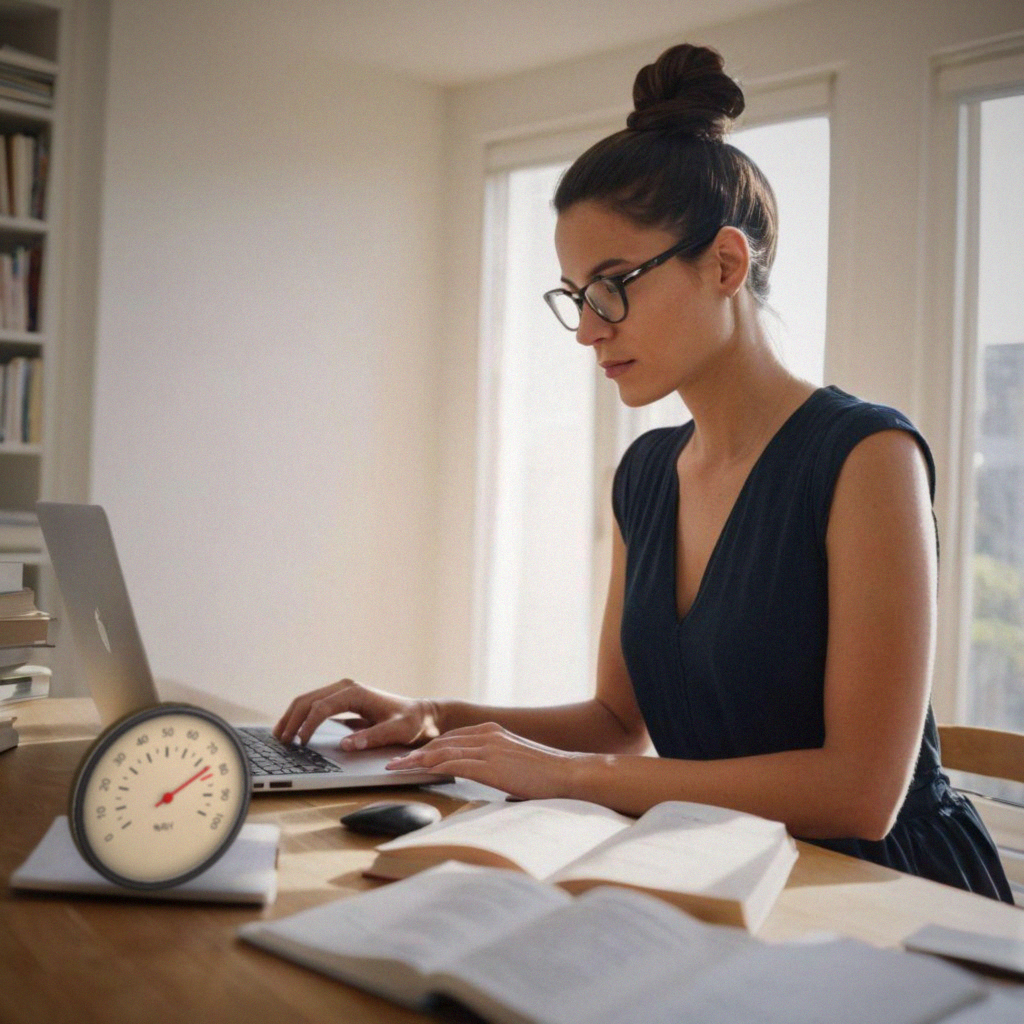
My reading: 75,%
